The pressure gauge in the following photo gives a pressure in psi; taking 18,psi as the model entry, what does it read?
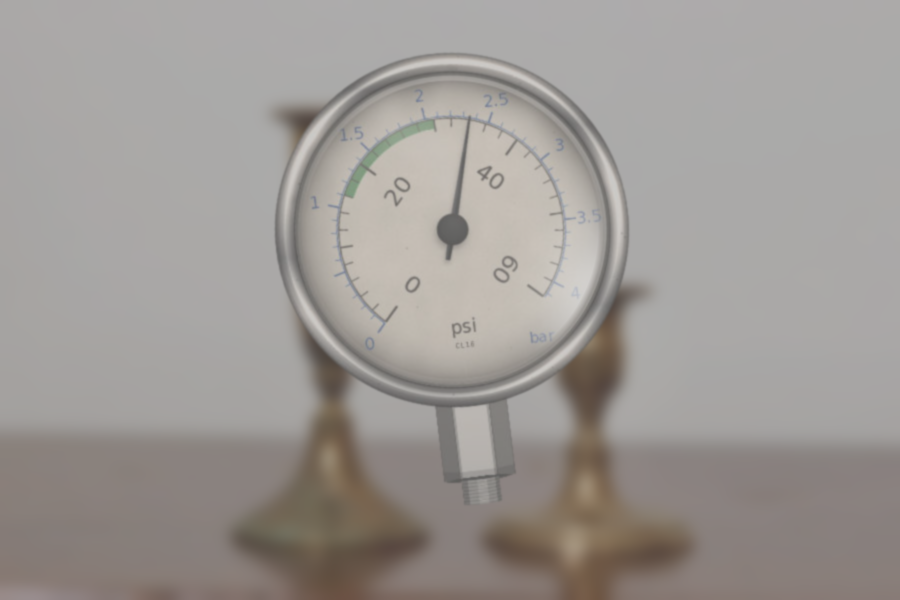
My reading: 34,psi
